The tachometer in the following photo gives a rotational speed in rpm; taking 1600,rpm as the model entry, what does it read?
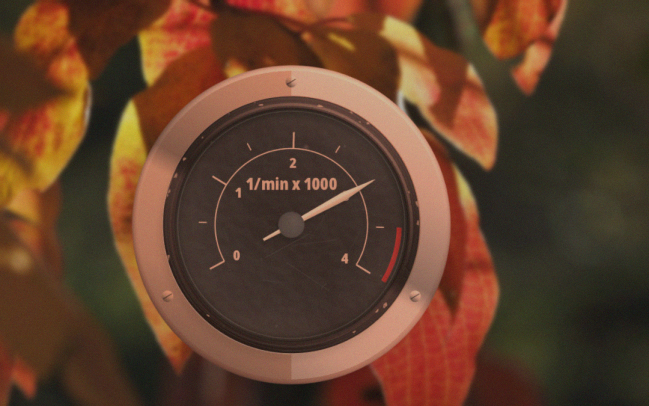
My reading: 3000,rpm
